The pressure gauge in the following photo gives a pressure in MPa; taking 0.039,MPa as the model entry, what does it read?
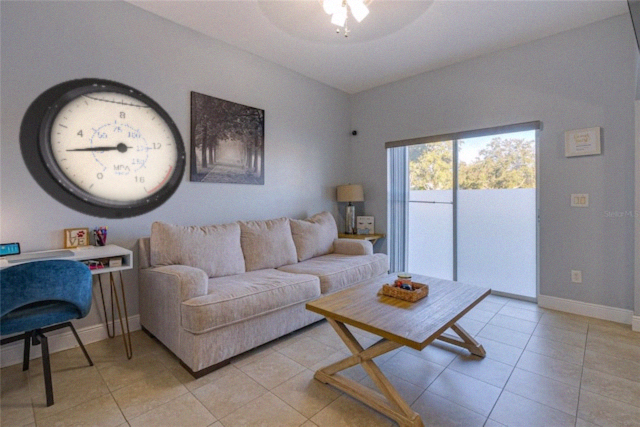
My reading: 2.5,MPa
